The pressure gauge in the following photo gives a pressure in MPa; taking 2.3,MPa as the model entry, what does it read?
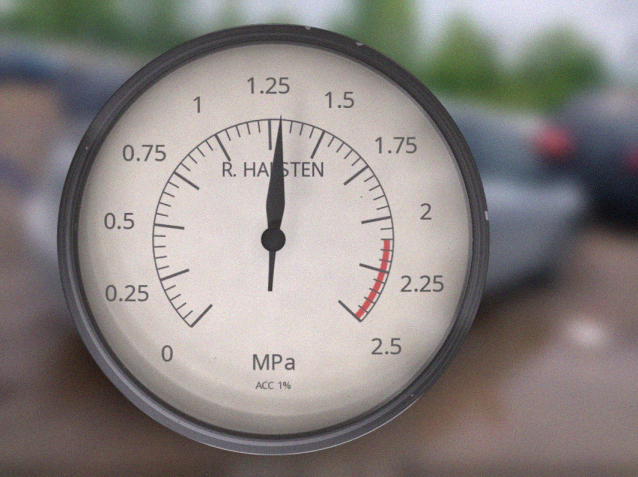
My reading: 1.3,MPa
